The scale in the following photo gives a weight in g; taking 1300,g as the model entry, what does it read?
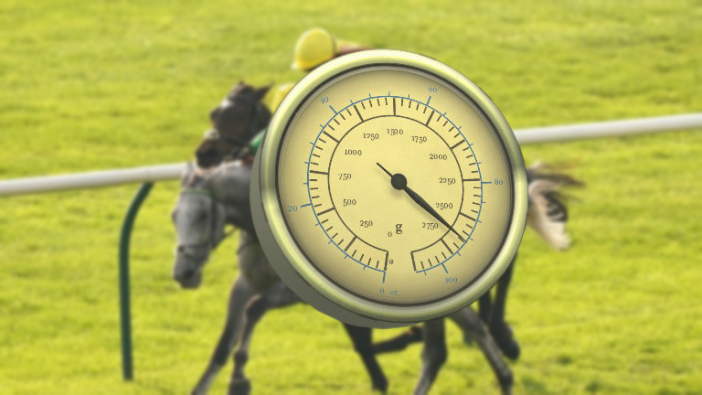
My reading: 2650,g
